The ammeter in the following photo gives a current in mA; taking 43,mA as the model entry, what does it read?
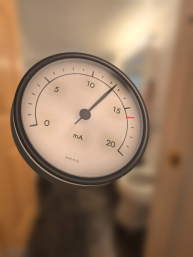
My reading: 12.5,mA
